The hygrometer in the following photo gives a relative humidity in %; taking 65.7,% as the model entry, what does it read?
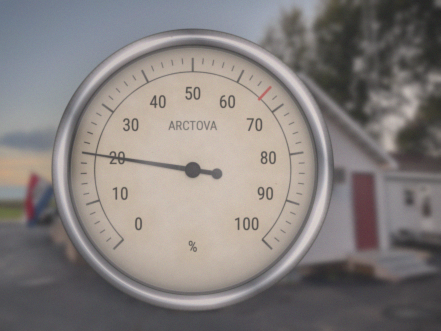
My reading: 20,%
